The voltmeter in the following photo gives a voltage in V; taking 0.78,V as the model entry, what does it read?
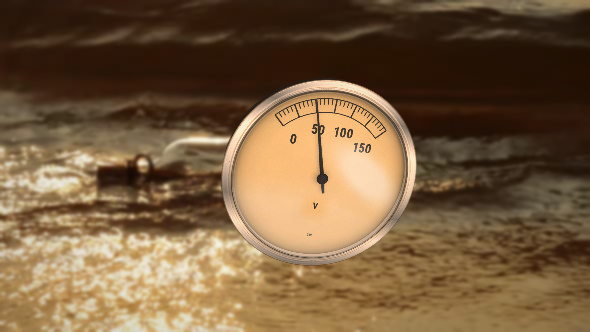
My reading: 50,V
